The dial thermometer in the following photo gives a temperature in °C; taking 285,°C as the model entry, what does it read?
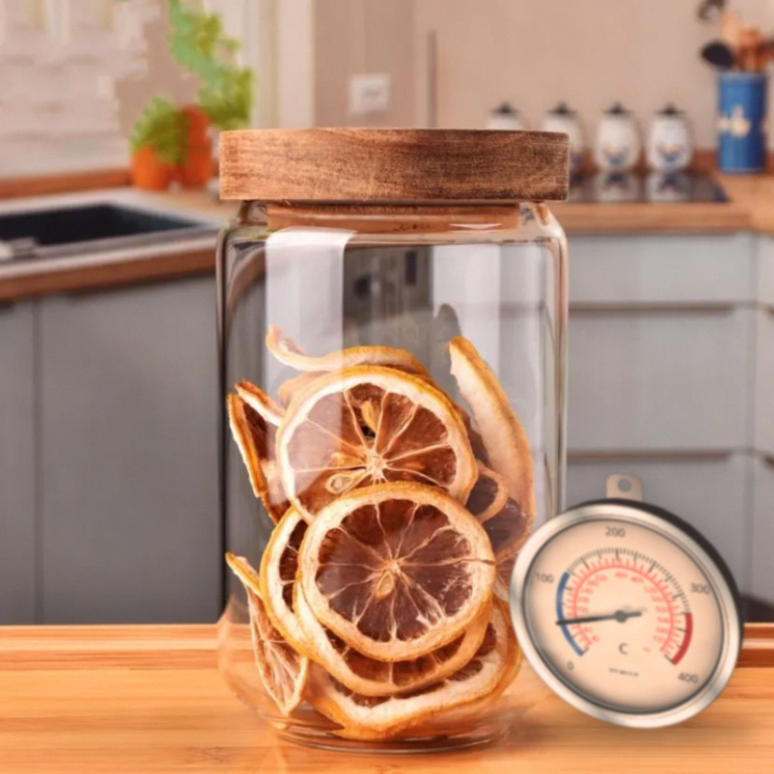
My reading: 50,°C
